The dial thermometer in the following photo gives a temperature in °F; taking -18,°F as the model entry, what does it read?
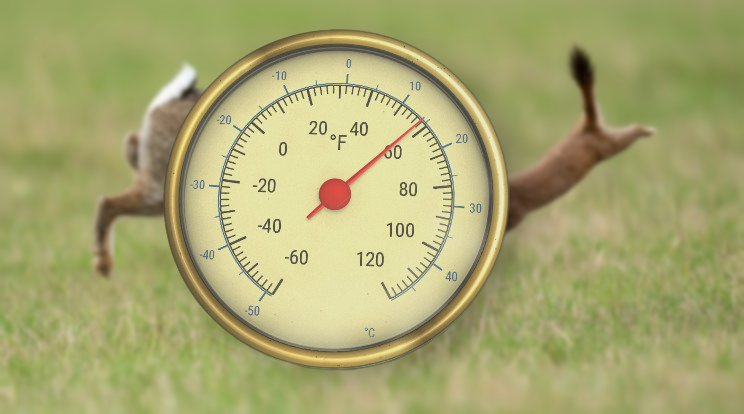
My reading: 58,°F
